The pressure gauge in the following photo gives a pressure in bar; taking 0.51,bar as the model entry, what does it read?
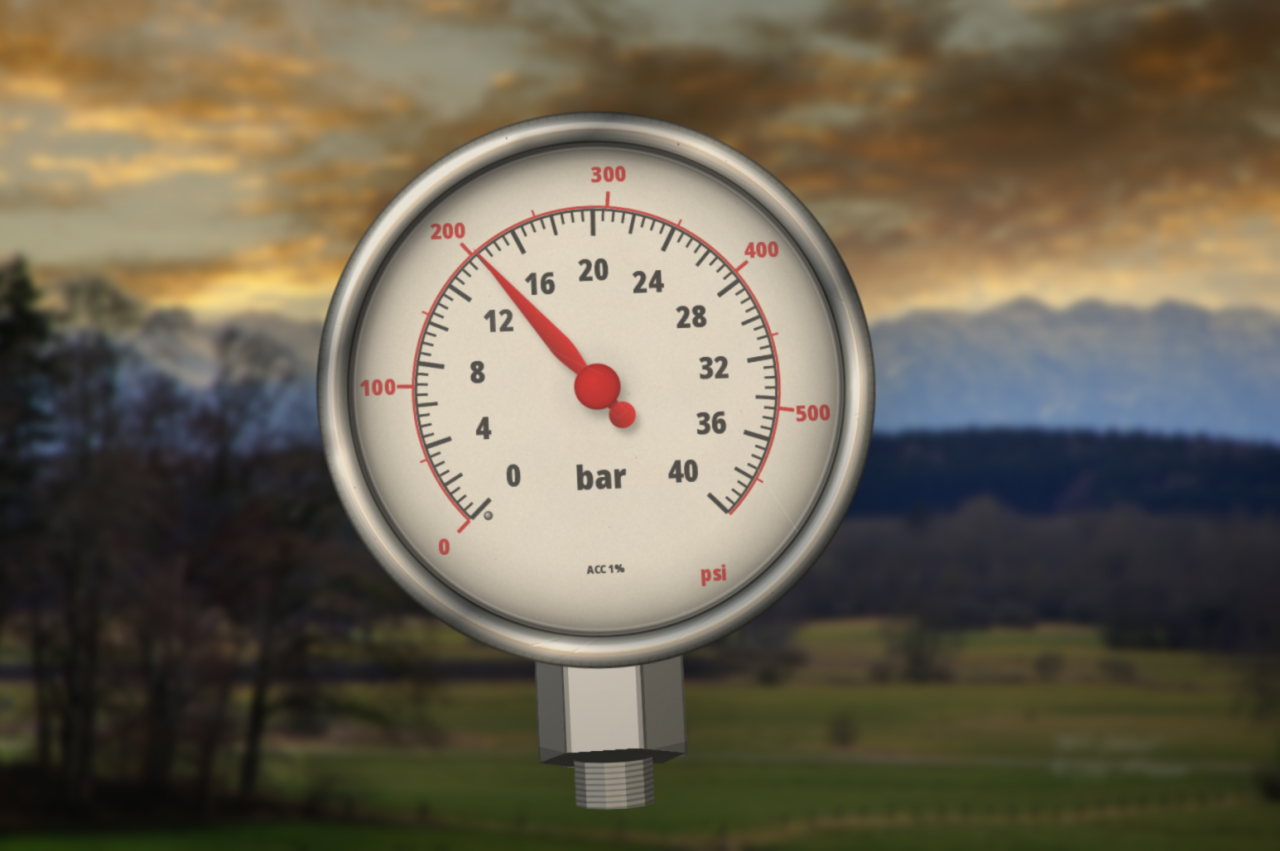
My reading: 14,bar
